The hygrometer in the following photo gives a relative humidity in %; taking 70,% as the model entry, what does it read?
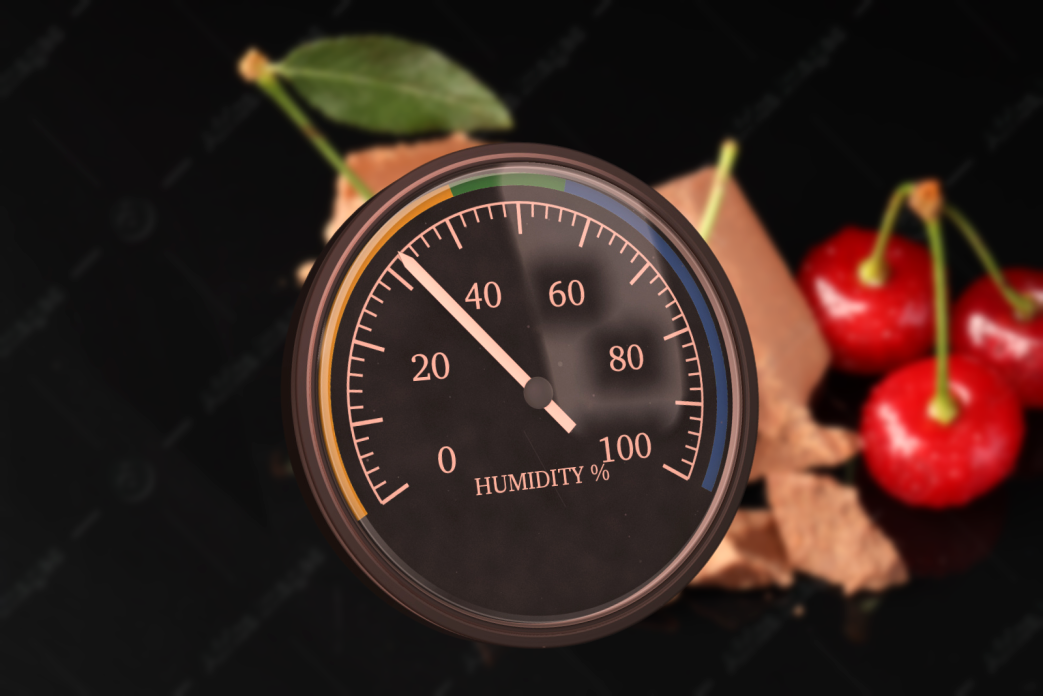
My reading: 32,%
